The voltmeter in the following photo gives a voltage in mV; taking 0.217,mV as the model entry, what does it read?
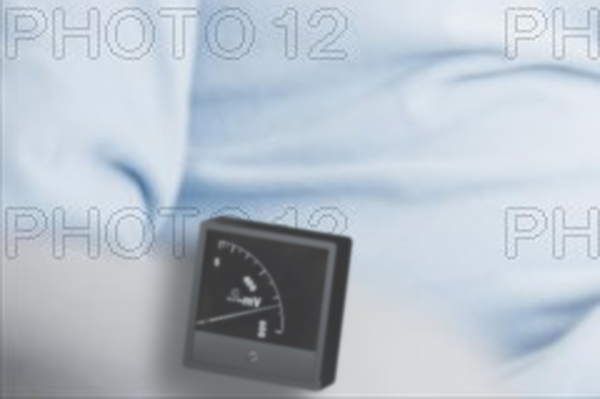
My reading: 525,mV
